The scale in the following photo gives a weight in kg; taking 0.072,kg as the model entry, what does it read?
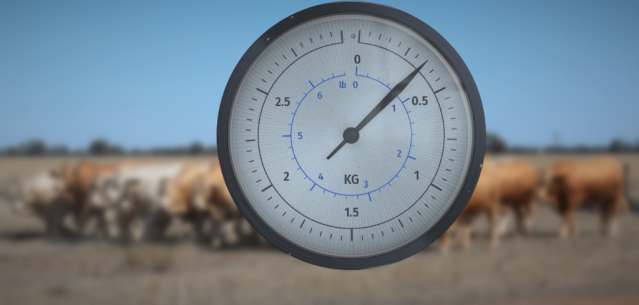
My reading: 0.35,kg
